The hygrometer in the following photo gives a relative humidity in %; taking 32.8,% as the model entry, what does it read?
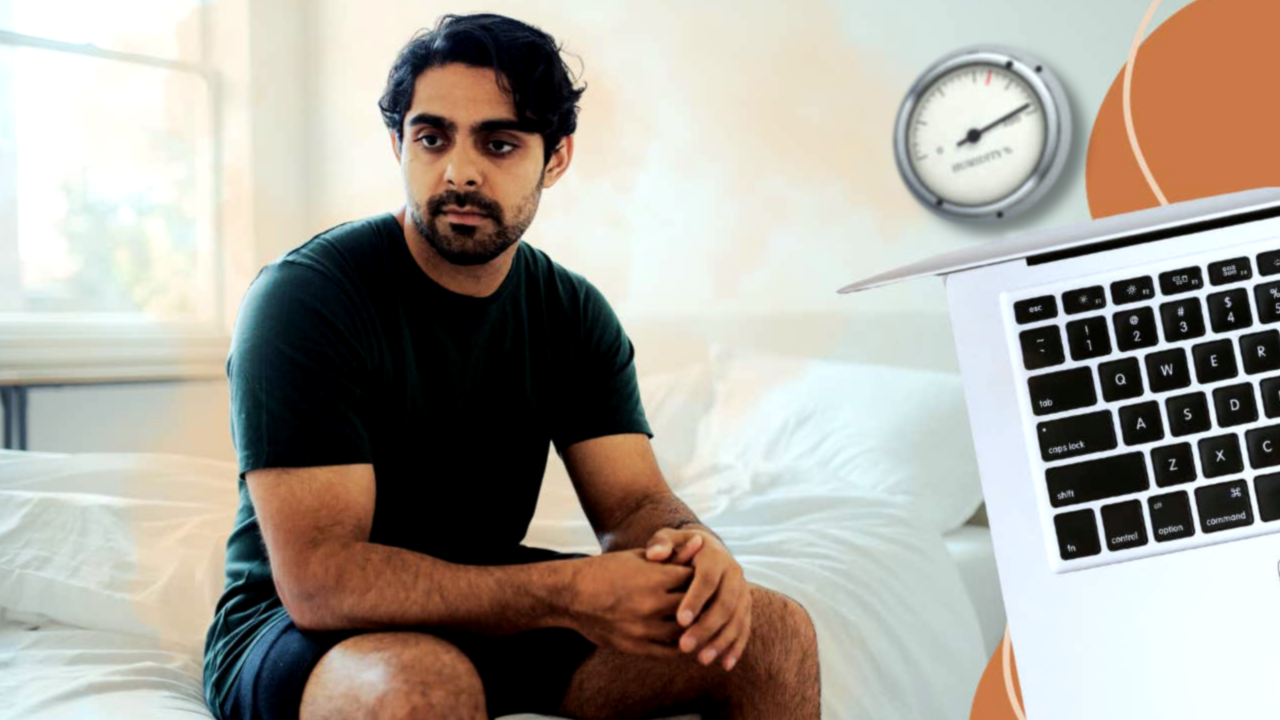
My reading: 96,%
